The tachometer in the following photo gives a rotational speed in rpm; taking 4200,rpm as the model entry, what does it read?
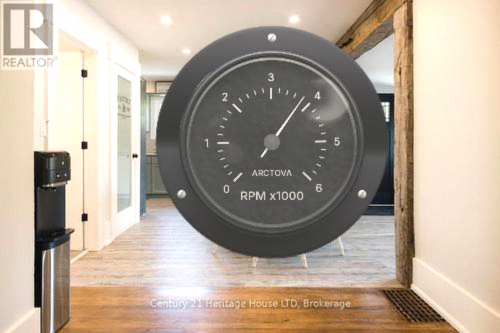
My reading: 3800,rpm
